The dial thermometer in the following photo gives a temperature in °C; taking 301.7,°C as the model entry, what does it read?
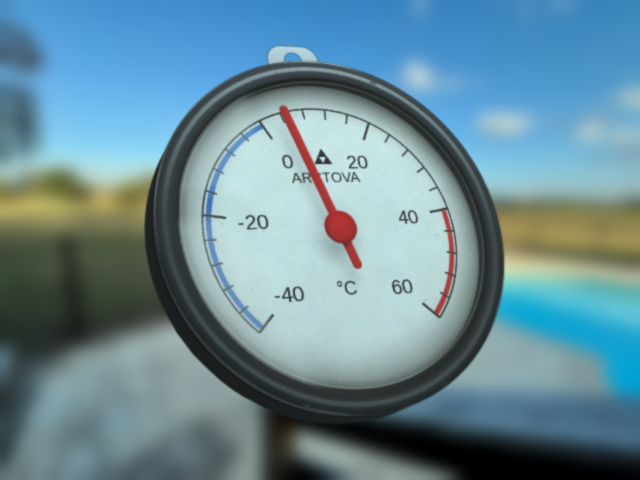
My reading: 4,°C
